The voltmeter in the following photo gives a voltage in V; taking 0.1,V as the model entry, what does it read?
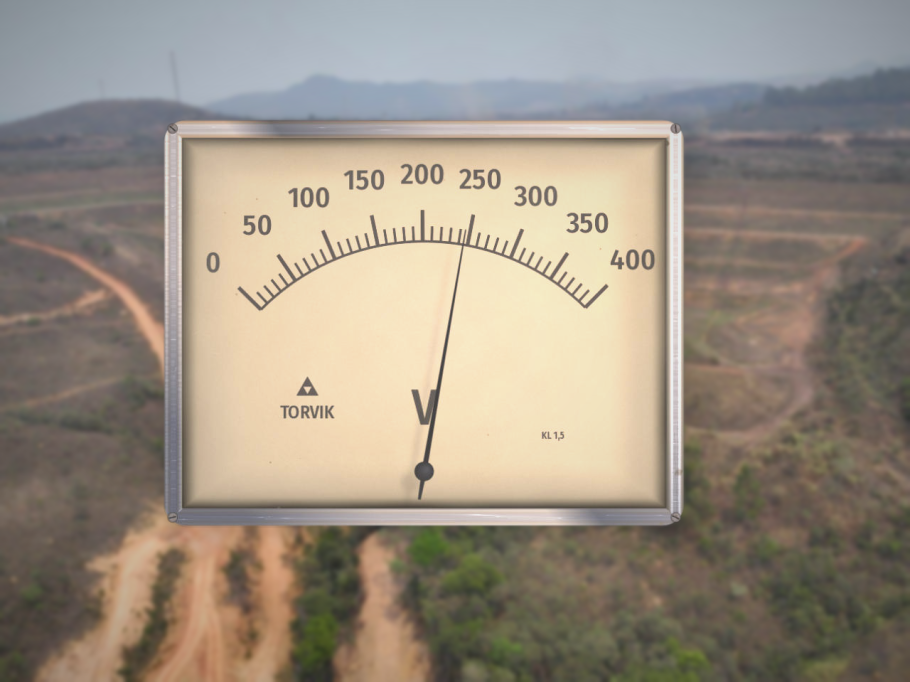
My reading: 245,V
